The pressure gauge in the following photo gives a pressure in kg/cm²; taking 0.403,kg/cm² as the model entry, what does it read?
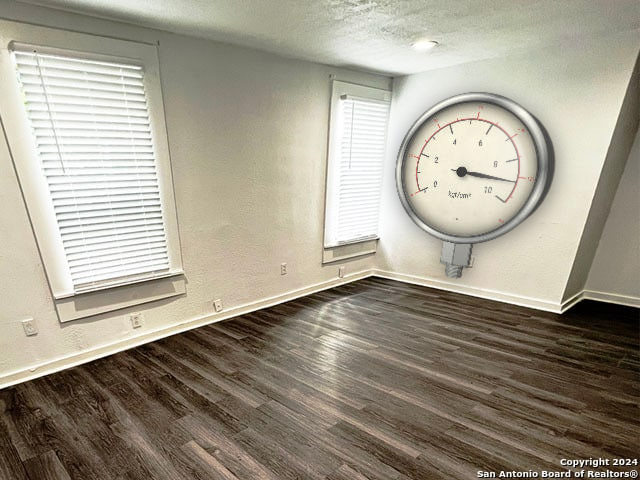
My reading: 9,kg/cm²
